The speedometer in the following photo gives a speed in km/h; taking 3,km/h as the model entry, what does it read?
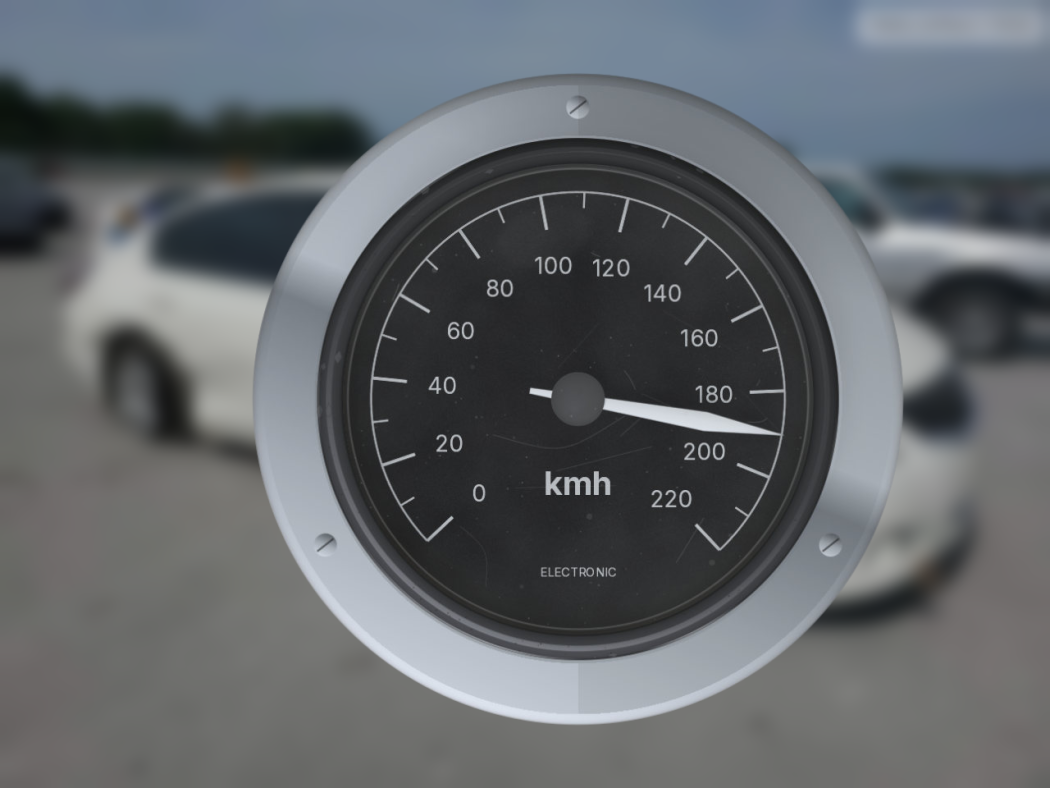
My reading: 190,km/h
